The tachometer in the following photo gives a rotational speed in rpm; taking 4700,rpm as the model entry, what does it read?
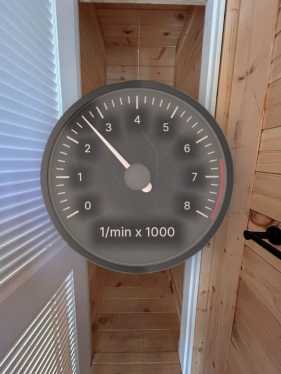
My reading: 2600,rpm
